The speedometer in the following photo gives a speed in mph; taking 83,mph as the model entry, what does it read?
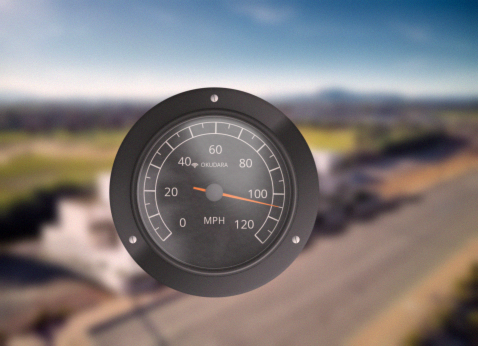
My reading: 105,mph
